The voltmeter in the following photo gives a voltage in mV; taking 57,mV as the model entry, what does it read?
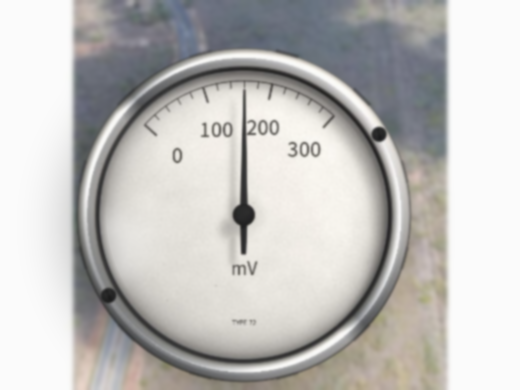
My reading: 160,mV
